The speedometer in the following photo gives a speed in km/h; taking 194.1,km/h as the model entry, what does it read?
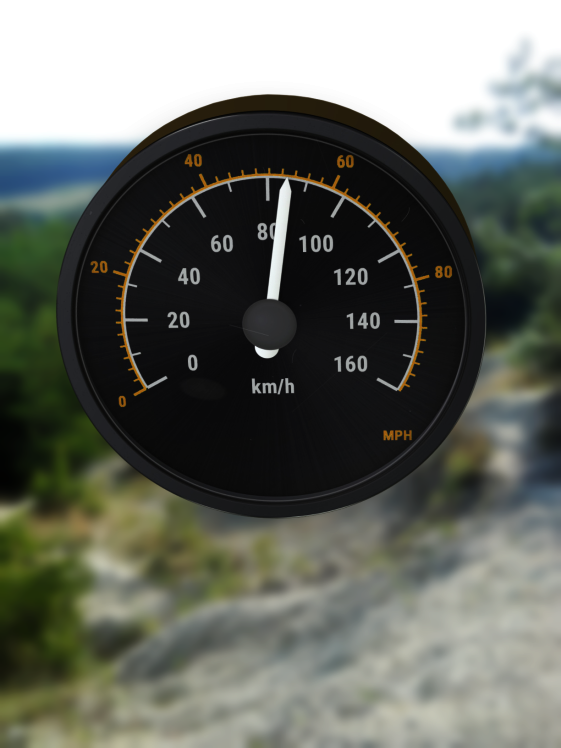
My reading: 85,km/h
